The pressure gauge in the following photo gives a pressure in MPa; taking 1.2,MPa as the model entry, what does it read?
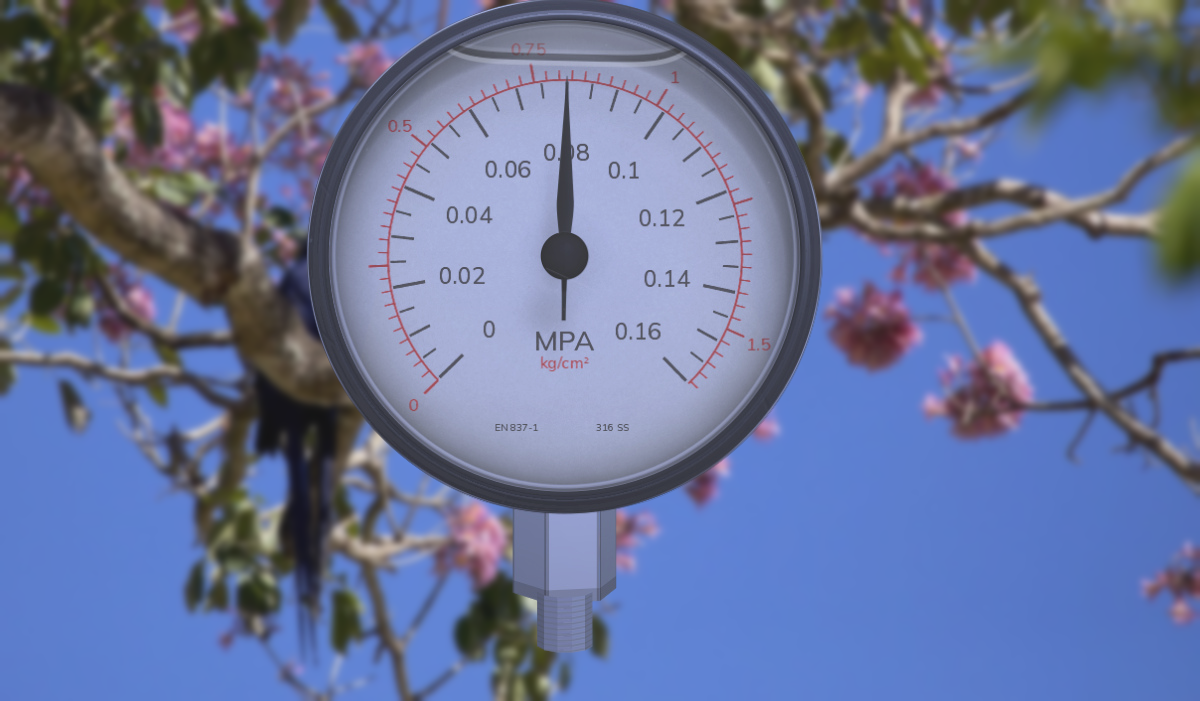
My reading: 0.08,MPa
